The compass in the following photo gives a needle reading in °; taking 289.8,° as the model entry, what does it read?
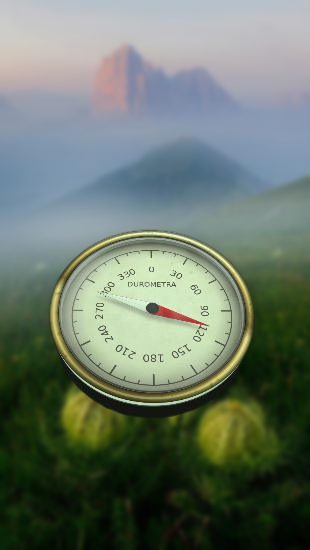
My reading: 110,°
